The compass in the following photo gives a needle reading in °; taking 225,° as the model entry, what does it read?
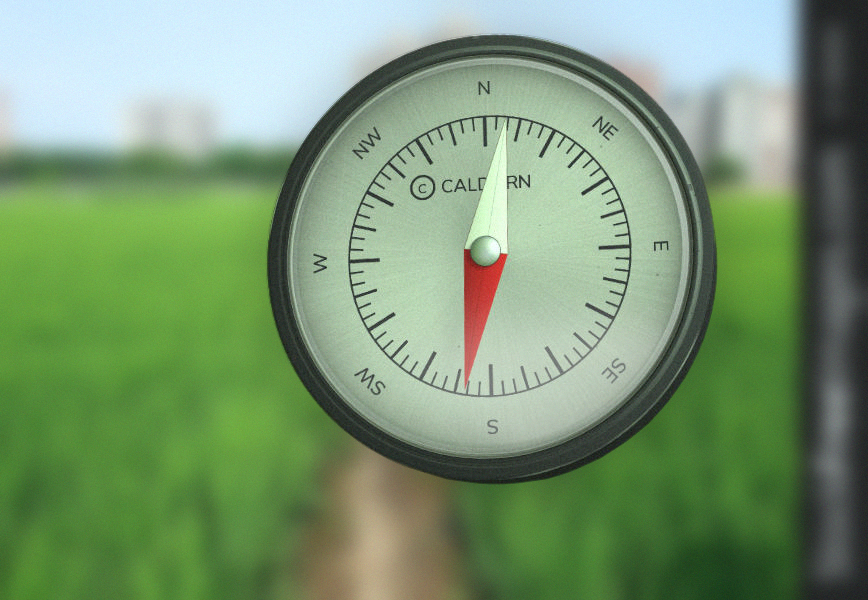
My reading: 190,°
